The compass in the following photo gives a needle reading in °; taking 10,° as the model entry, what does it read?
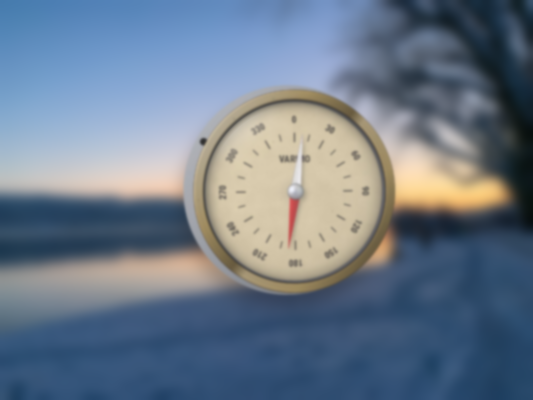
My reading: 187.5,°
